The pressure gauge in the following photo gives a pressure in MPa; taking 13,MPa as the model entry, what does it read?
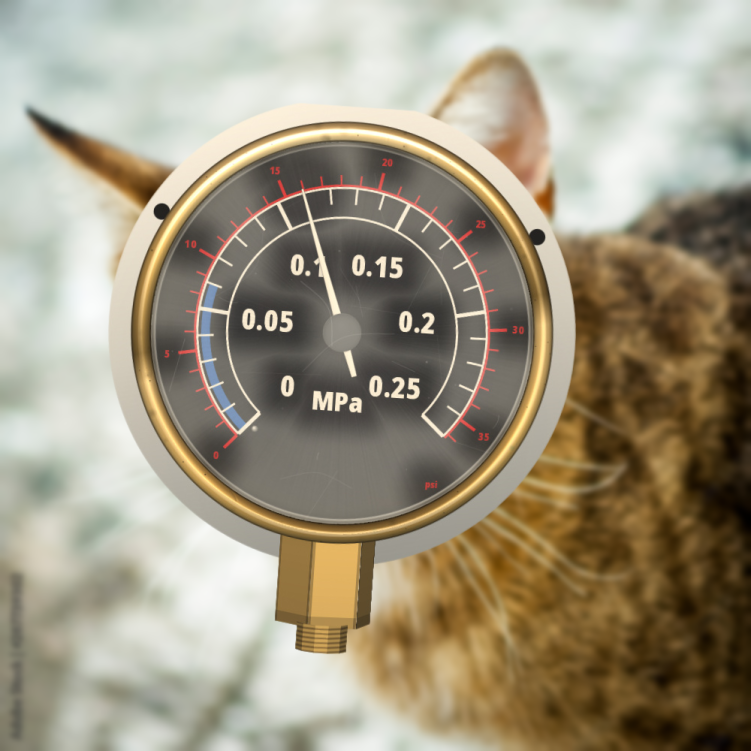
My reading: 0.11,MPa
